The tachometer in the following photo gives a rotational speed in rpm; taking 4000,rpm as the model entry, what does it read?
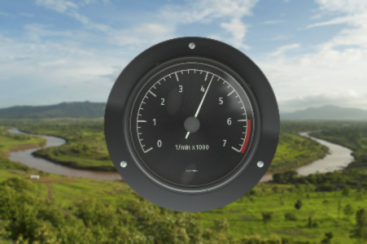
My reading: 4200,rpm
